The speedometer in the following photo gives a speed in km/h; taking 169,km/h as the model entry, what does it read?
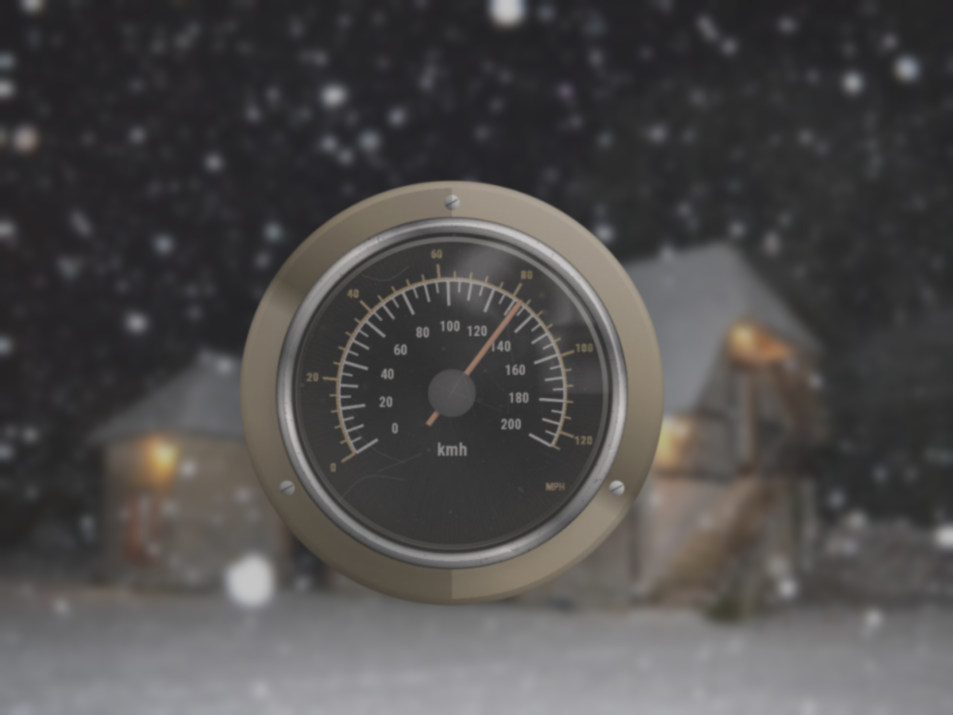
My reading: 132.5,km/h
